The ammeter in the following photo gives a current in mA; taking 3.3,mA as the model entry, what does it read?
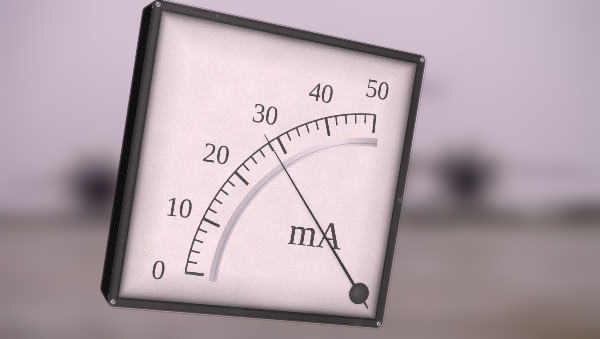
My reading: 28,mA
